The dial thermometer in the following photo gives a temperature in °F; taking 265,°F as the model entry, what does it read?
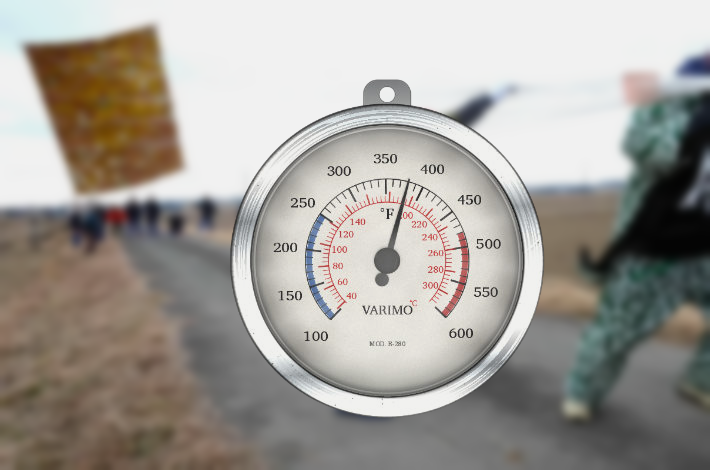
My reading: 380,°F
